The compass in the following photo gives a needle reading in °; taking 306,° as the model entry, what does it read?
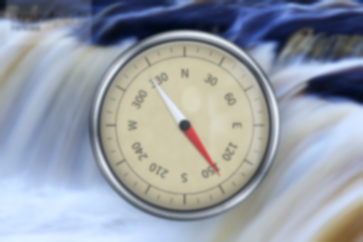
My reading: 145,°
